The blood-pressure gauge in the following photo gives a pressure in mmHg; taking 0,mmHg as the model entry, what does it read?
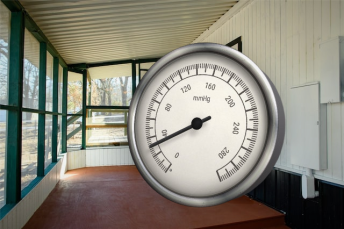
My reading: 30,mmHg
